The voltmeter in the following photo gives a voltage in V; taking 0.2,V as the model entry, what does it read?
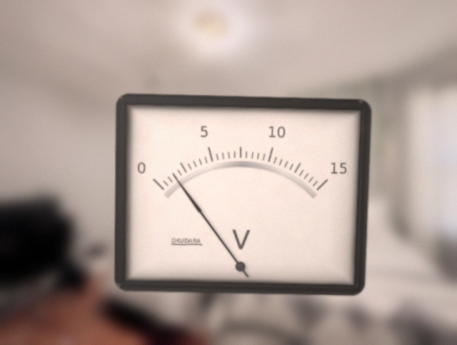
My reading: 1.5,V
